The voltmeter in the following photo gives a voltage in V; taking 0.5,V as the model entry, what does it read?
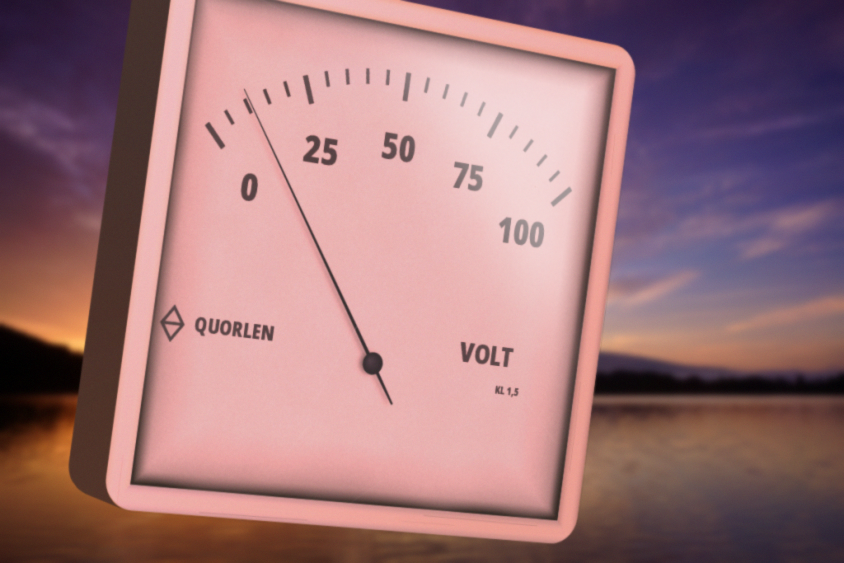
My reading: 10,V
